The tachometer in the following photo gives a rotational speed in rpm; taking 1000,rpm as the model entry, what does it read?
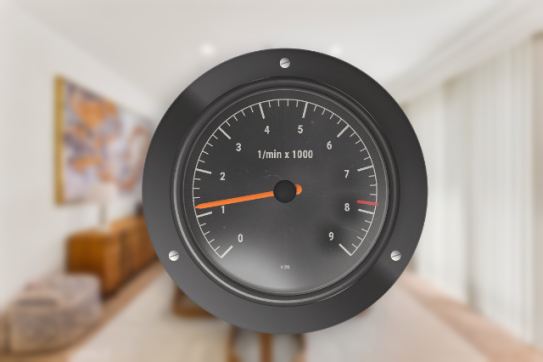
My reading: 1200,rpm
